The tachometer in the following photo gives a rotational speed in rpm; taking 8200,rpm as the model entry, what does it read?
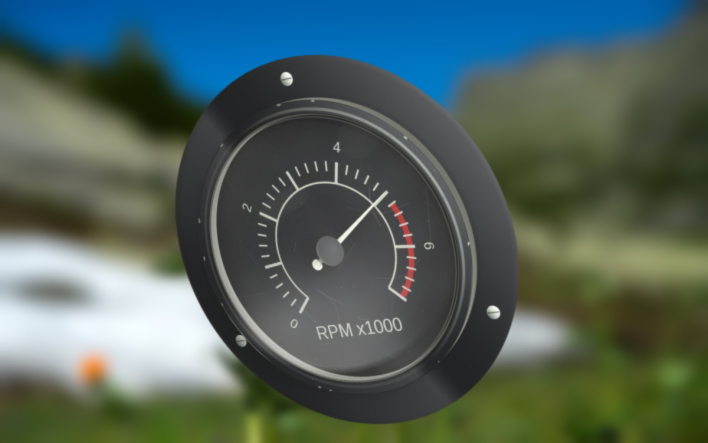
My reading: 5000,rpm
